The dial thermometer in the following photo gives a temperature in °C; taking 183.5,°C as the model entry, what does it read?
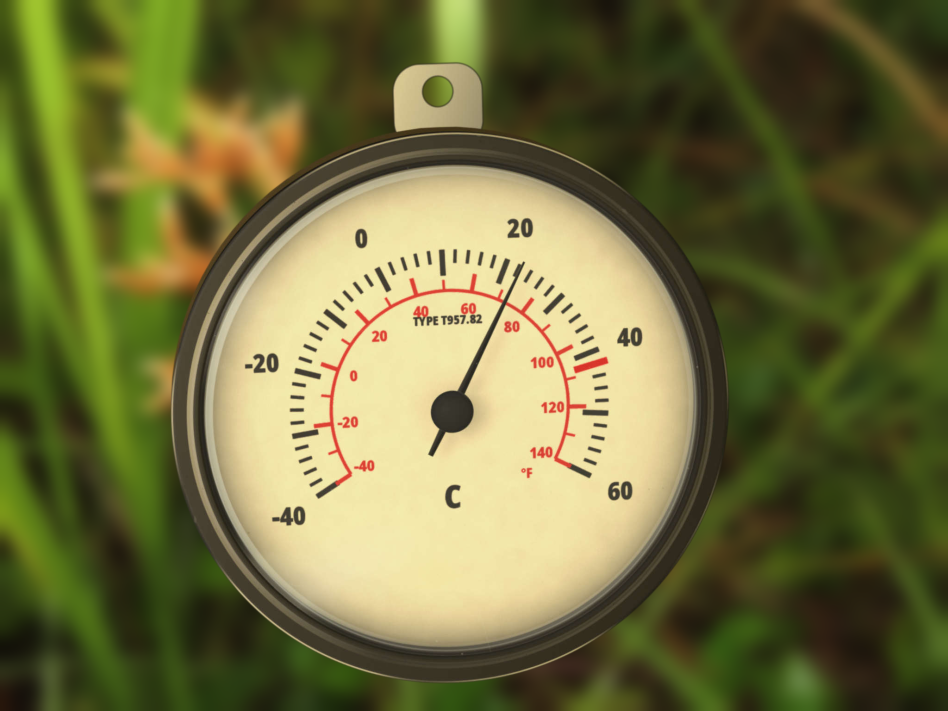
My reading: 22,°C
